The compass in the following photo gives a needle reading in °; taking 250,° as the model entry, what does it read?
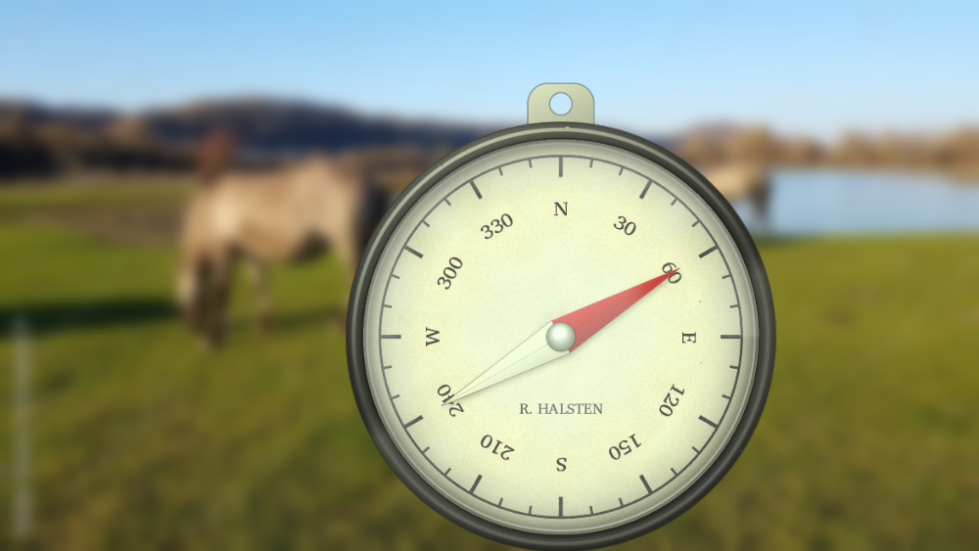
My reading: 60,°
